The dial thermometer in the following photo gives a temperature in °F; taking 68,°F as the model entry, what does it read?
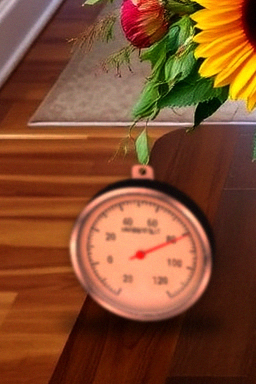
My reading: 80,°F
